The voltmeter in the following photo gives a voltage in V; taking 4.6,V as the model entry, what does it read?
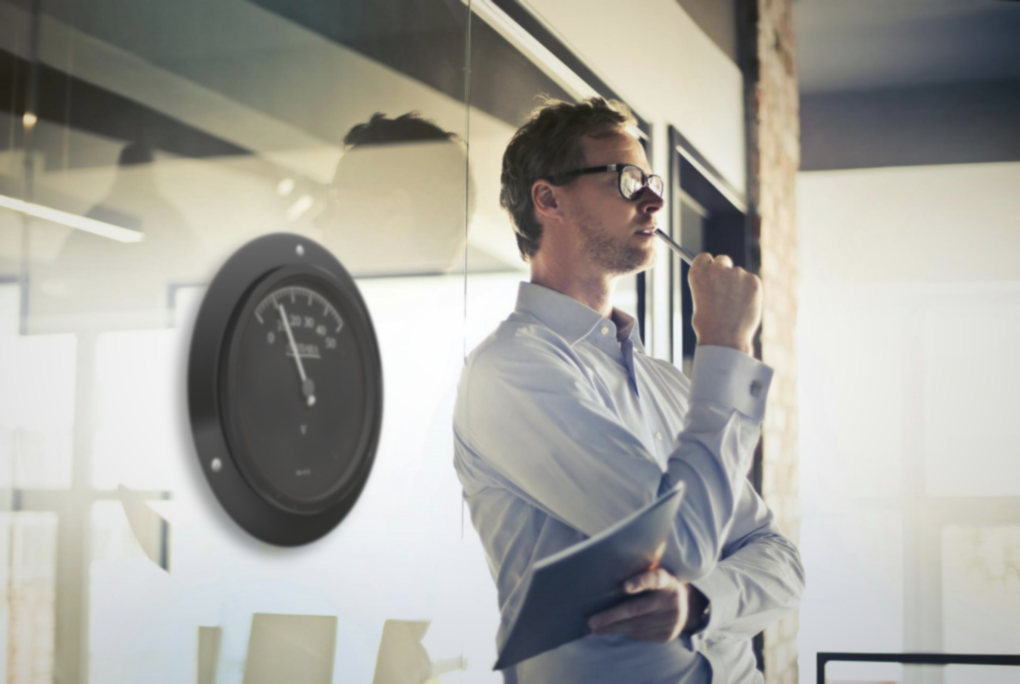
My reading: 10,V
